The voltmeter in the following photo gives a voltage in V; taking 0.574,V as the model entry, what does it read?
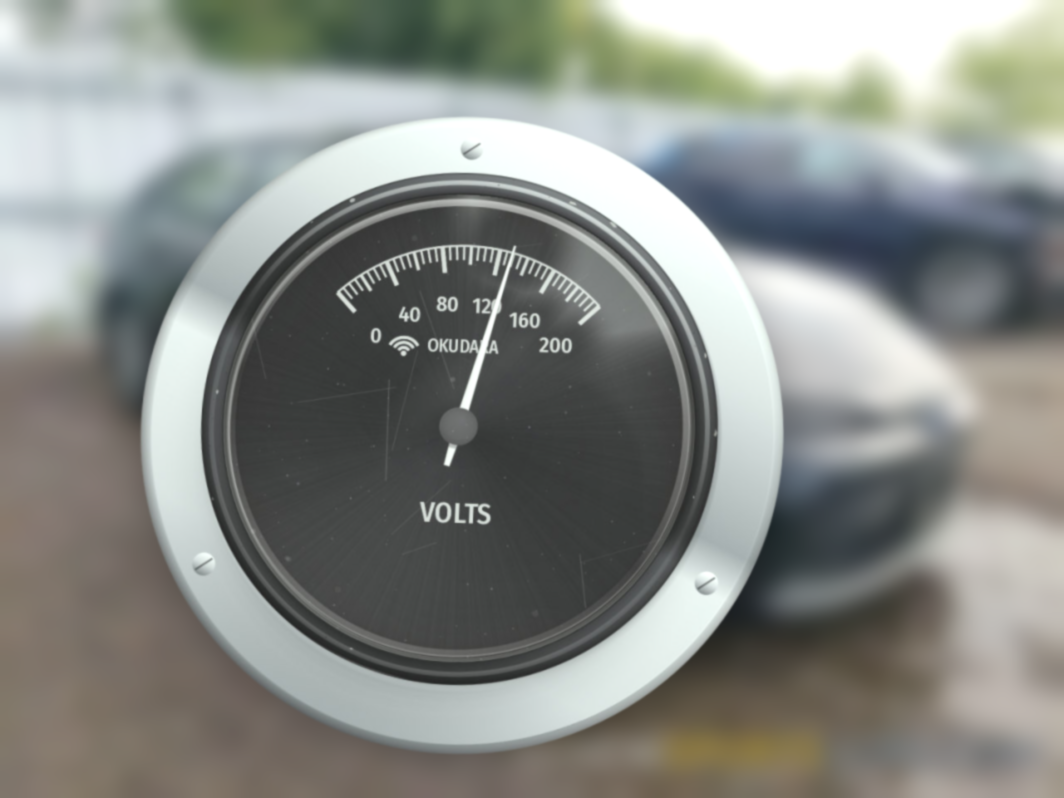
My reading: 130,V
